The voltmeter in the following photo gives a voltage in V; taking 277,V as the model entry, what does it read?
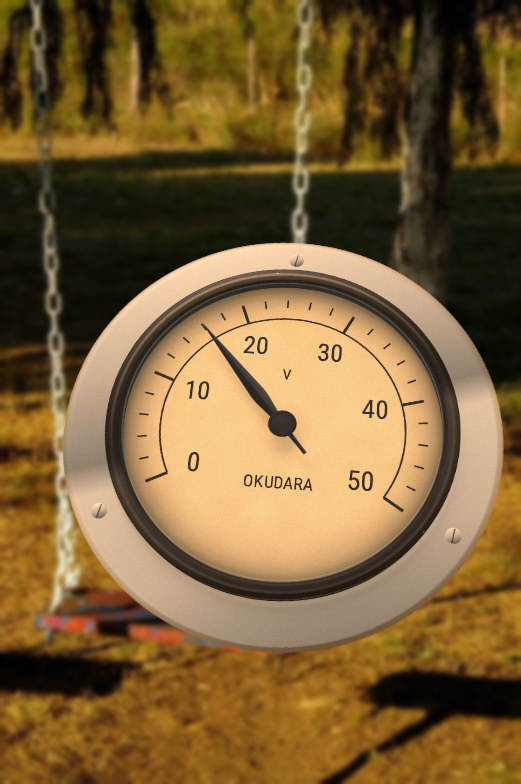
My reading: 16,V
